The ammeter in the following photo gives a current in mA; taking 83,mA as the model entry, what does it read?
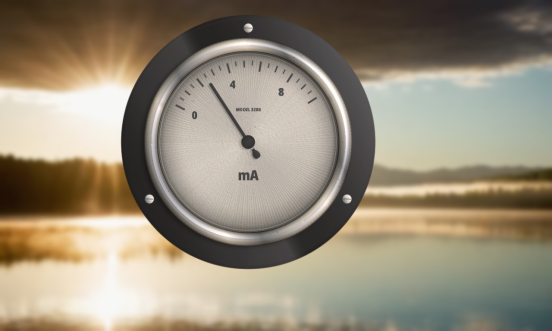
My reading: 2.5,mA
